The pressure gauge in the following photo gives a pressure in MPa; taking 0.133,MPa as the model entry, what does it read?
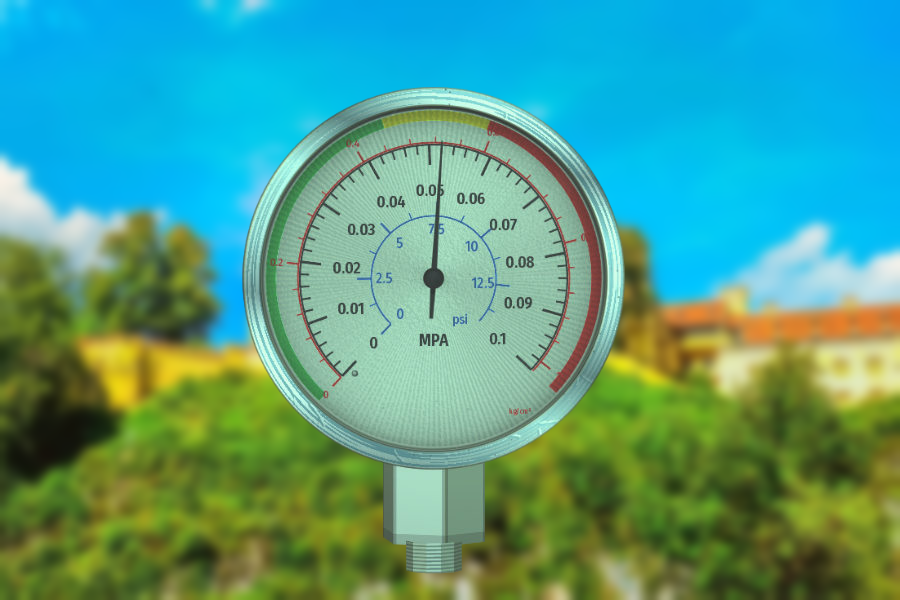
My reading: 0.052,MPa
